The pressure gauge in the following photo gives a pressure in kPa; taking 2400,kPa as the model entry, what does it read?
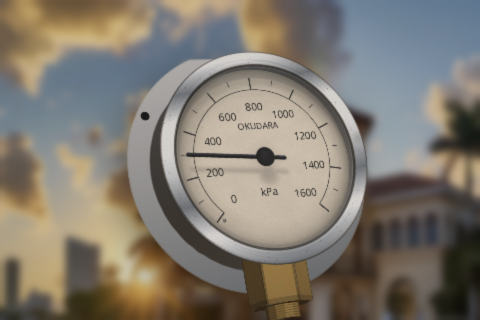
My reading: 300,kPa
